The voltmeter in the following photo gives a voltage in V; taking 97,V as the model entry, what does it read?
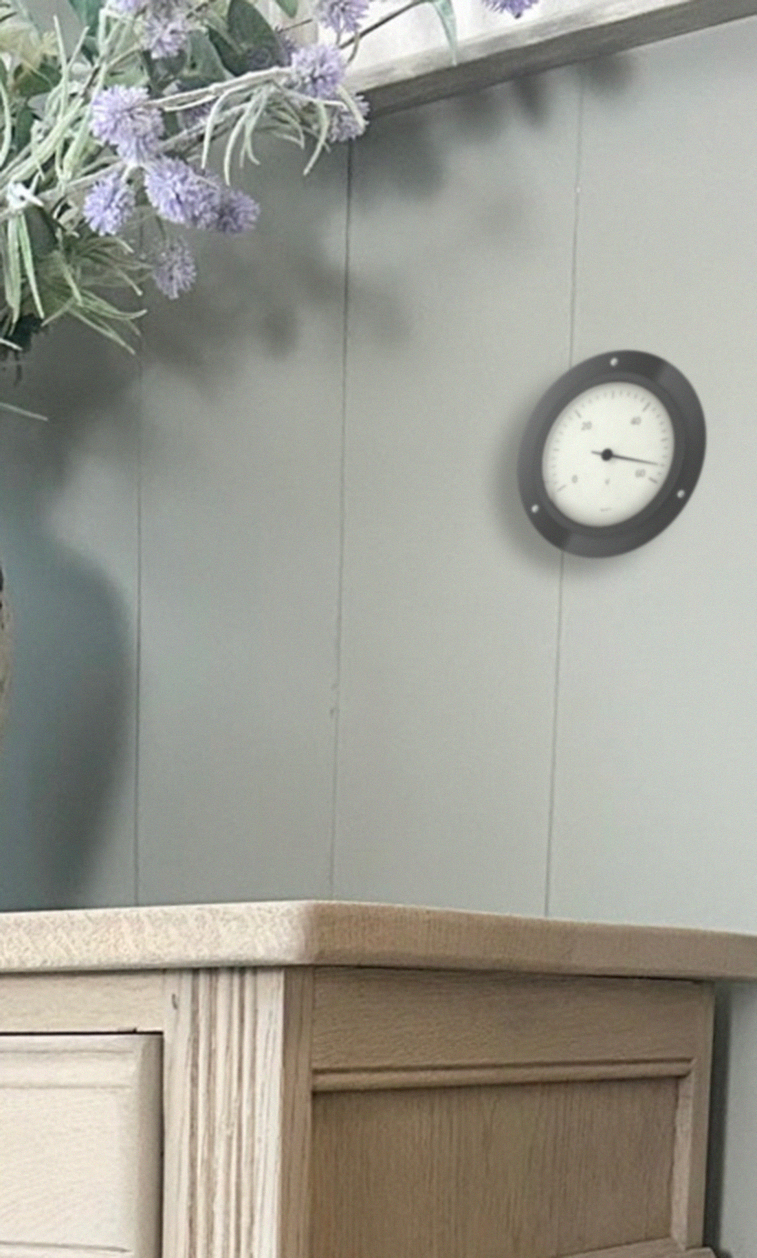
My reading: 56,V
